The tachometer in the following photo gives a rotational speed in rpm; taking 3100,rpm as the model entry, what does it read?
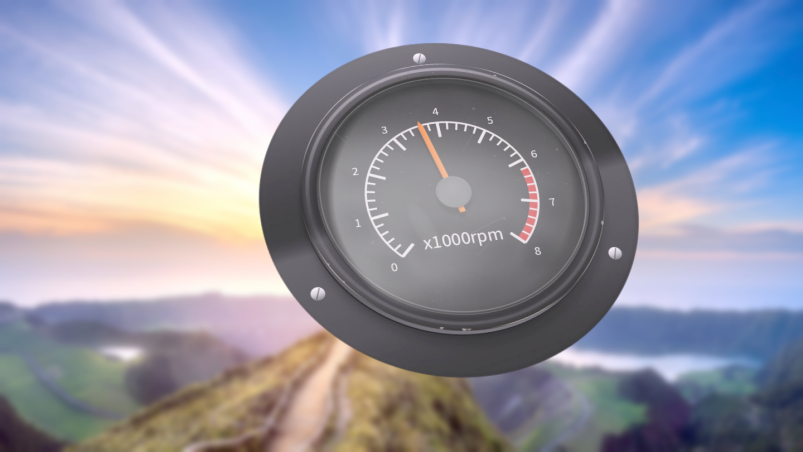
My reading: 3600,rpm
